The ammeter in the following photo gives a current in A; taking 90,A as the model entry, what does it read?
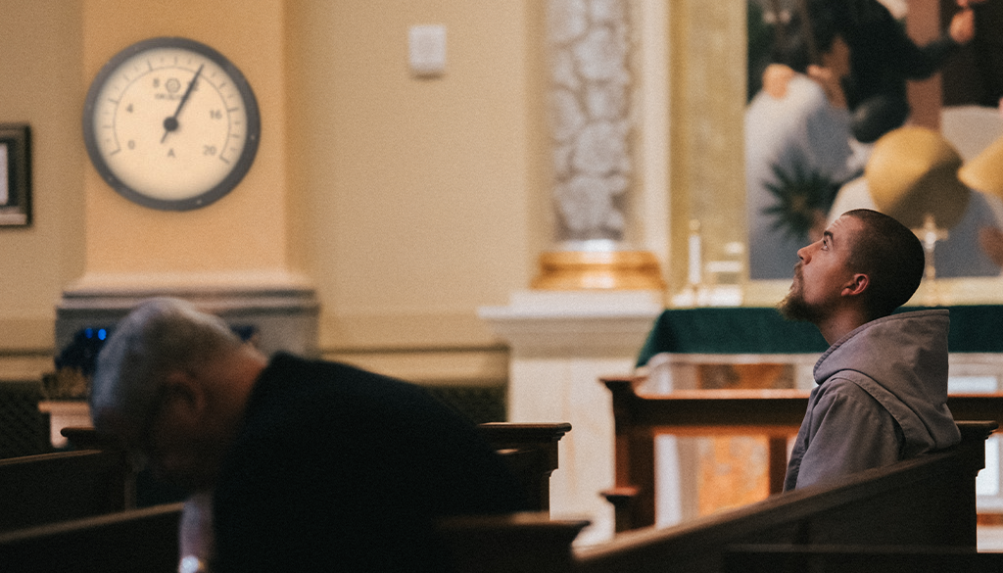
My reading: 12,A
